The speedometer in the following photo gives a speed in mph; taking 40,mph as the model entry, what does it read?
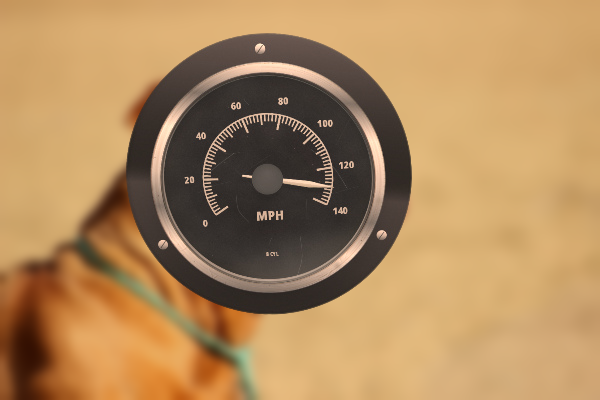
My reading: 130,mph
